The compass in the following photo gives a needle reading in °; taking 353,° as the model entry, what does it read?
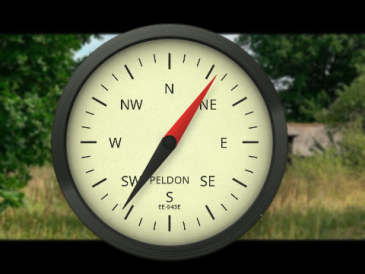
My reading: 35,°
